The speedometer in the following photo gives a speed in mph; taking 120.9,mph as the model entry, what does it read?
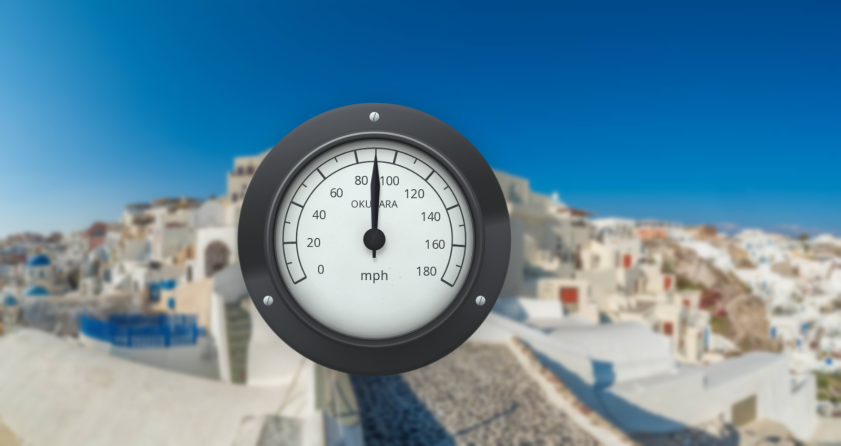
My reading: 90,mph
